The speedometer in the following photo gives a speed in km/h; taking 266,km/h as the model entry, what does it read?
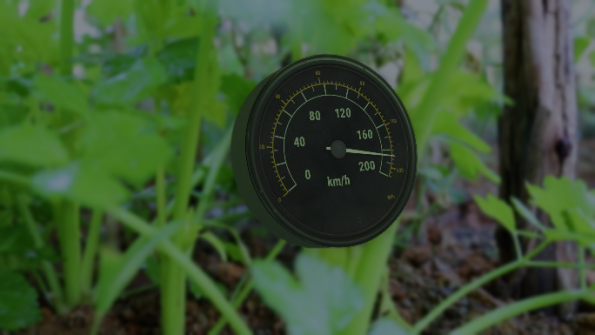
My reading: 185,km/h
